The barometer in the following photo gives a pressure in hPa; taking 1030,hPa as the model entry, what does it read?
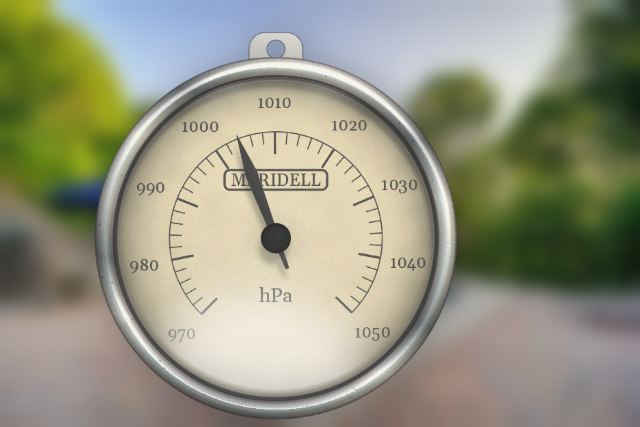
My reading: 1004,hPa
